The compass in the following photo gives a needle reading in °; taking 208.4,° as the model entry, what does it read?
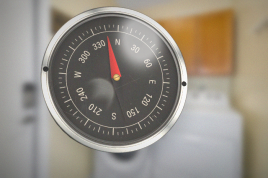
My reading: 345,°
